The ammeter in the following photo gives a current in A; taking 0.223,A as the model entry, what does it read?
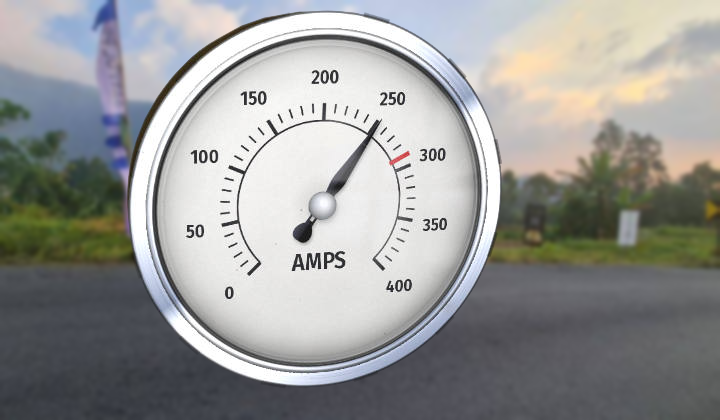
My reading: 250,A
